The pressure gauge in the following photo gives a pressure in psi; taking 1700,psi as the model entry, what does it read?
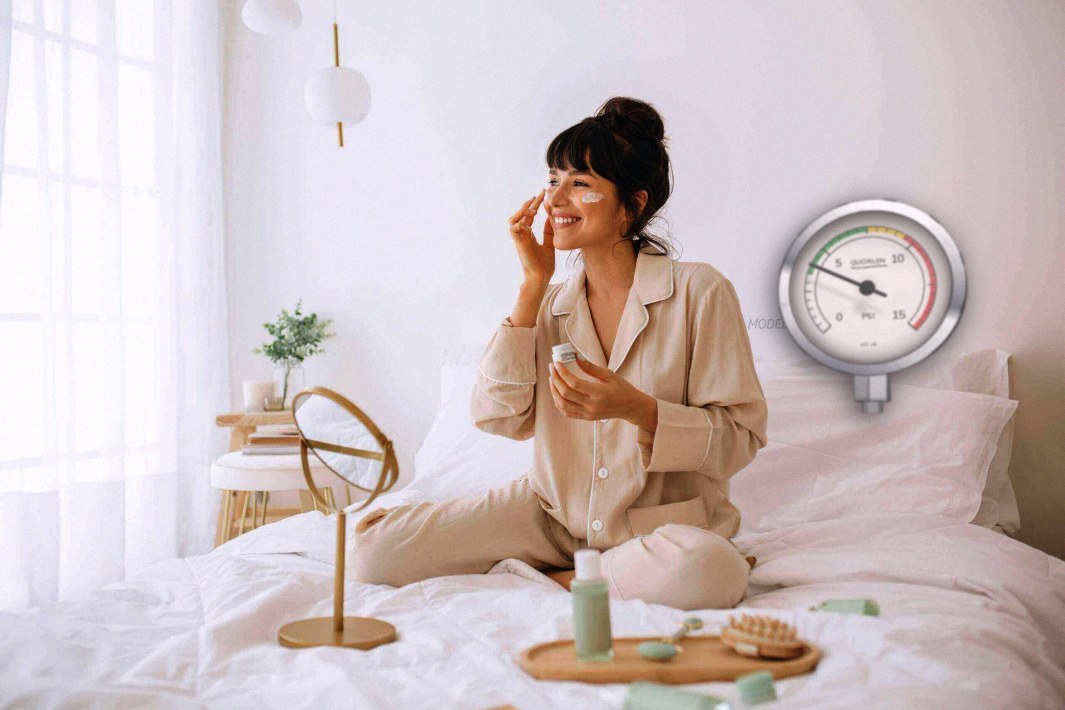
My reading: 4,psi
